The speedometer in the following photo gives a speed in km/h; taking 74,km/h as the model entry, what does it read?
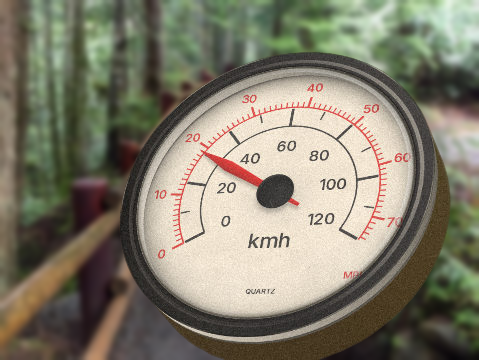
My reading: 30,km/h
